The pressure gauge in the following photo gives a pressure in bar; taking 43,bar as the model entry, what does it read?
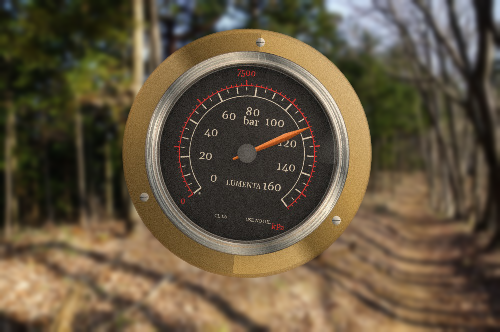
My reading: 115,bar
